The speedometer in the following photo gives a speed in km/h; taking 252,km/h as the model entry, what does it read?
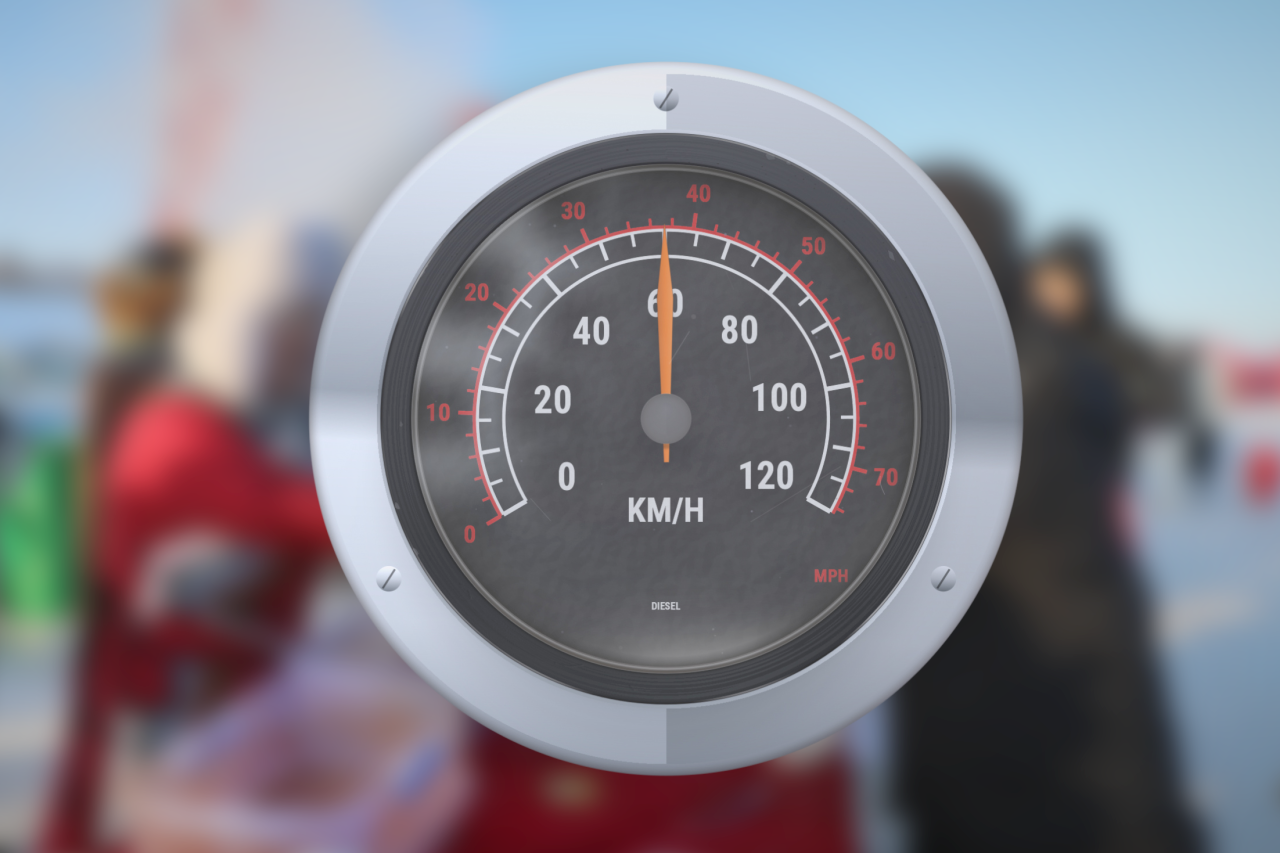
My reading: 60,km/h
